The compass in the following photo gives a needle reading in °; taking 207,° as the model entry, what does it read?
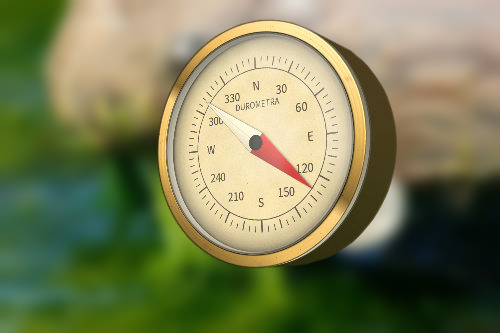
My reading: 130,°
